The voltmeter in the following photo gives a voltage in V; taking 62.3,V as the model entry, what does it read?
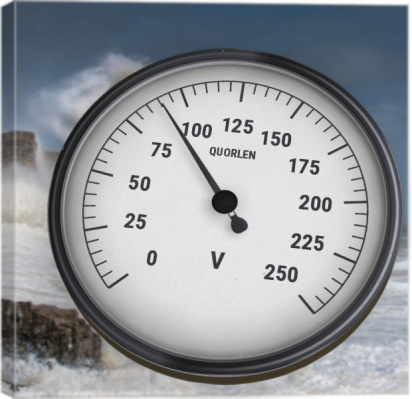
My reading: 90,V
